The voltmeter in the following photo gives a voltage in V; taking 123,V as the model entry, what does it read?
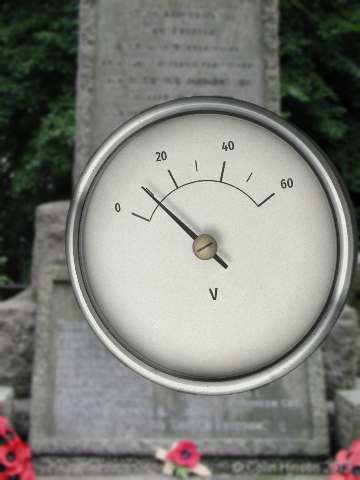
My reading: 10,V
